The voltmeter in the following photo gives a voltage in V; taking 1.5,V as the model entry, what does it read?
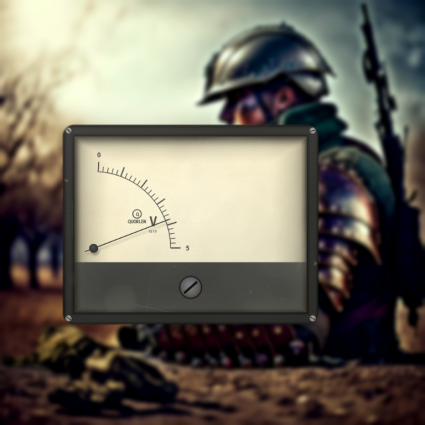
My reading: 3.8,V
